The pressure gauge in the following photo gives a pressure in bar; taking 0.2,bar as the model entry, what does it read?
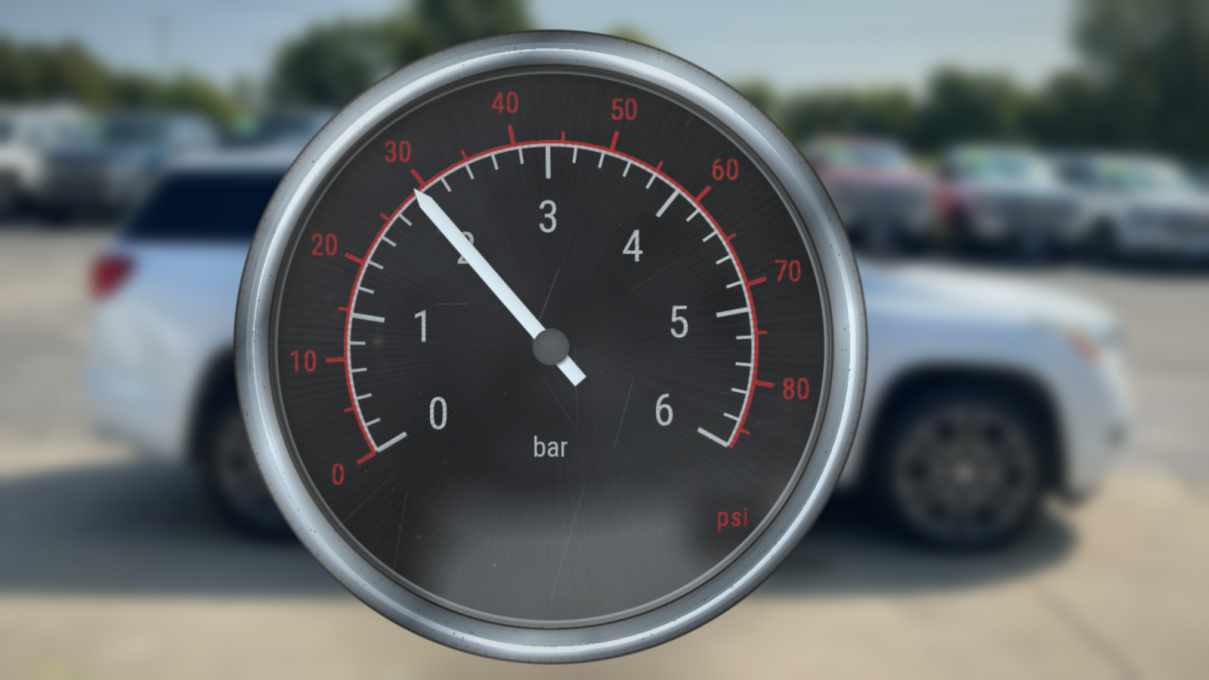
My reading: 2,bar
